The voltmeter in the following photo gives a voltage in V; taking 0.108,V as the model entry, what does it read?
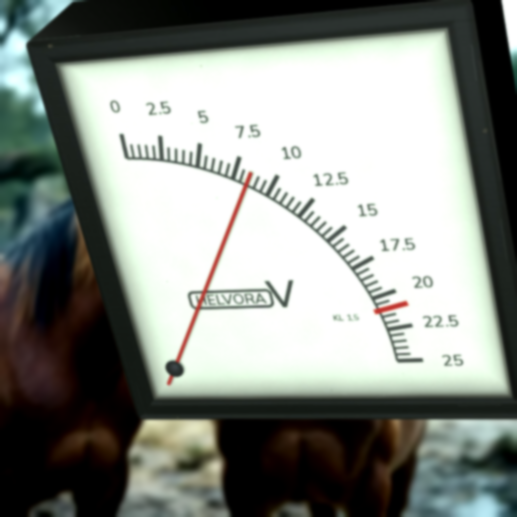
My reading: 8.5,V
